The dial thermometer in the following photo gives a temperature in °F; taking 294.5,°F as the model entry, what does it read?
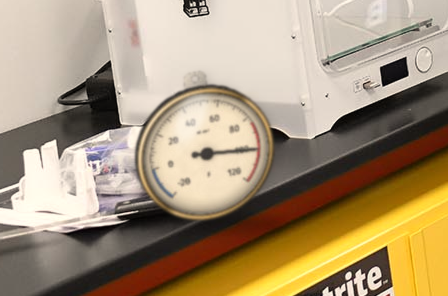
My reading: 100,°F
